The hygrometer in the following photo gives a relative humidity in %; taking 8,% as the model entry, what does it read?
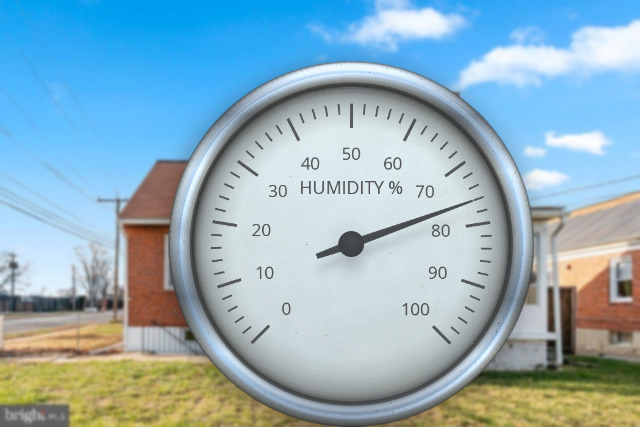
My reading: 76,%
